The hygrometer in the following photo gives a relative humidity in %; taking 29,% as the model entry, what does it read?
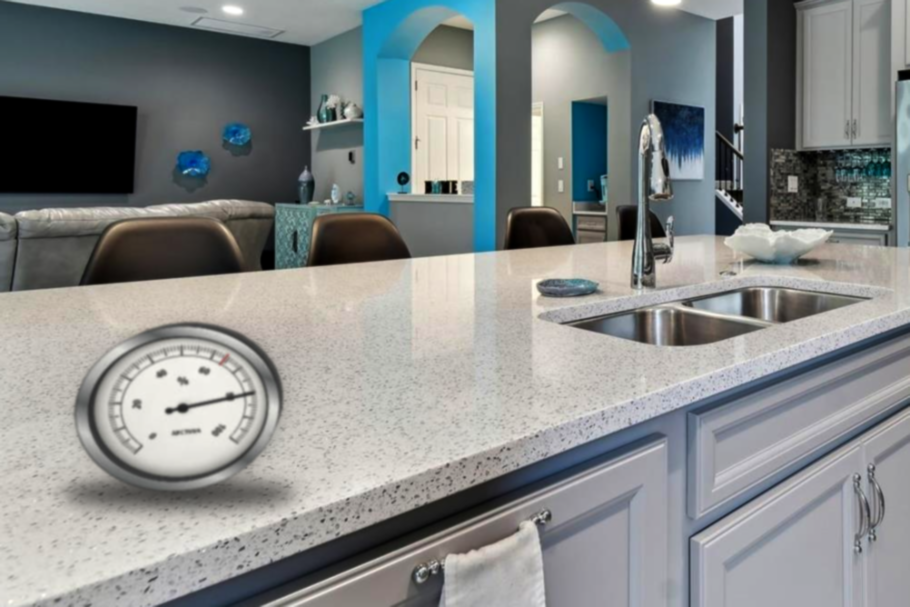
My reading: 80,%
